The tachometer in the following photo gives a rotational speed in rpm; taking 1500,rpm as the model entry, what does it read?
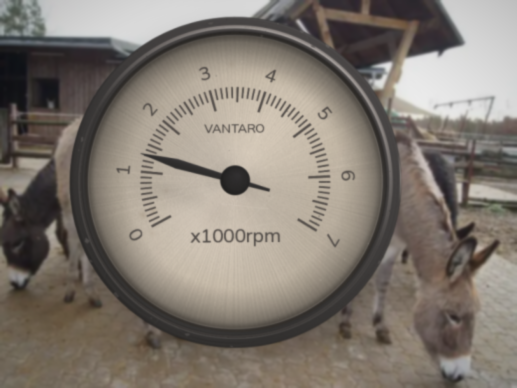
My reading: 1300,rpm
